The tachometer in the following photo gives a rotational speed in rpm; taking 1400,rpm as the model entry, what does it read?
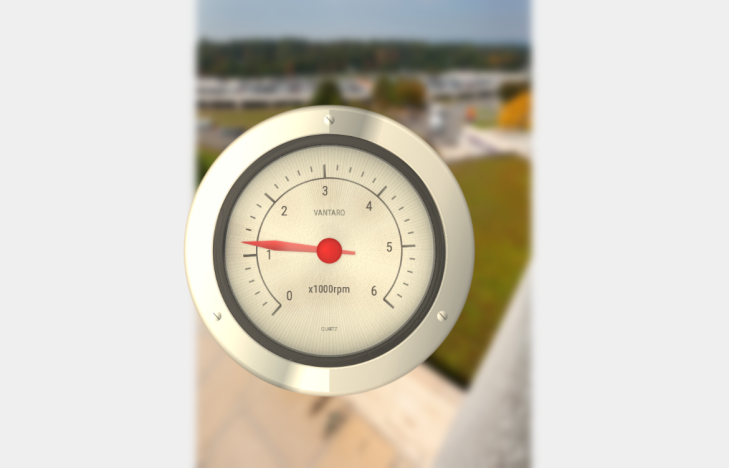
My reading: 1200,rpm
